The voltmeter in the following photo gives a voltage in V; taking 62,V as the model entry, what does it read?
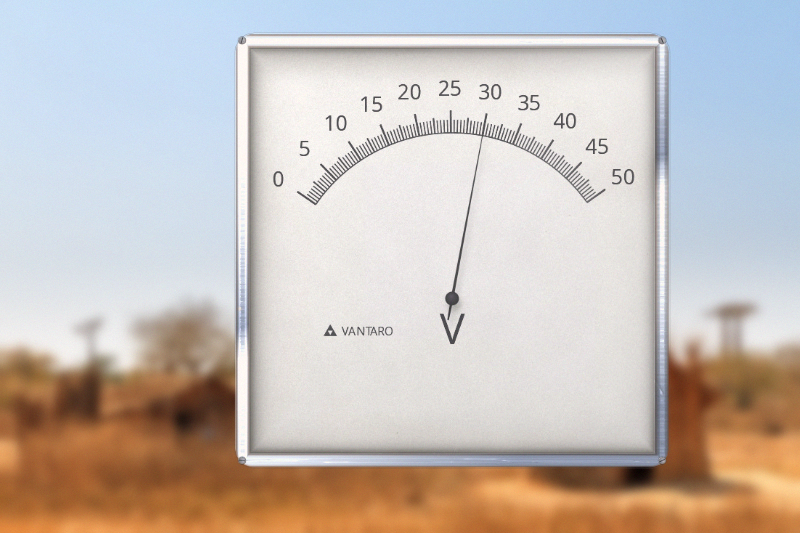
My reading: 30,V
